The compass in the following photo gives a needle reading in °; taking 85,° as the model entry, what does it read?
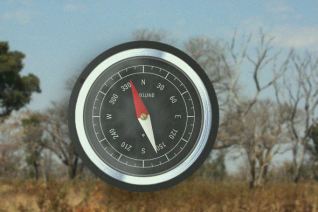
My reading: 340,°
